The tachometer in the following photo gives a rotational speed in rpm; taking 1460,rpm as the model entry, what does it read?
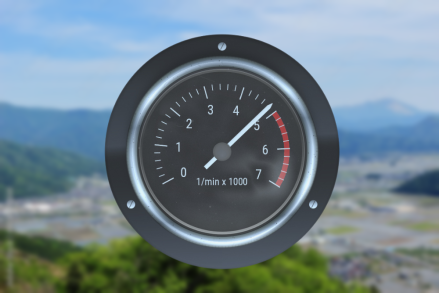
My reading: 4800,rpm
